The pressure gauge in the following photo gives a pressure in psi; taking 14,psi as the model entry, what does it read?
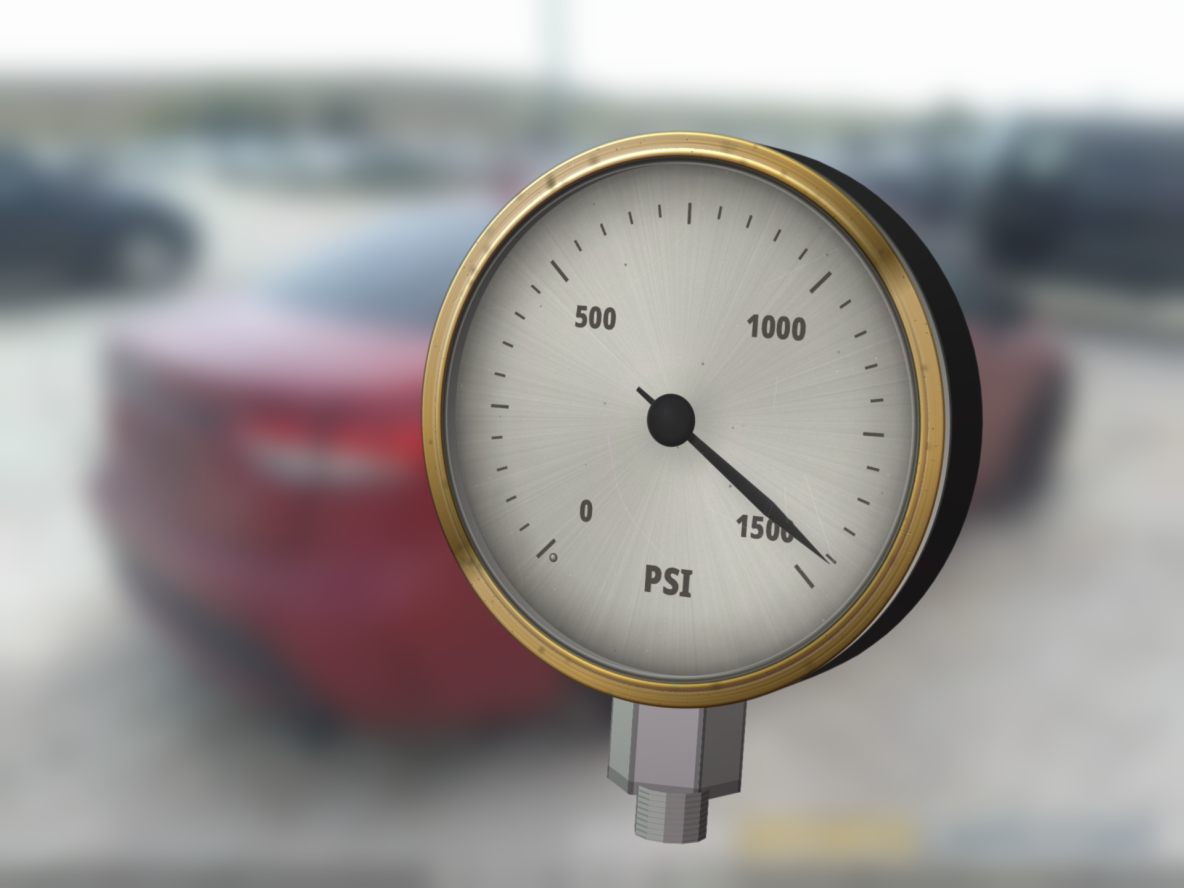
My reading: 1450,psi
